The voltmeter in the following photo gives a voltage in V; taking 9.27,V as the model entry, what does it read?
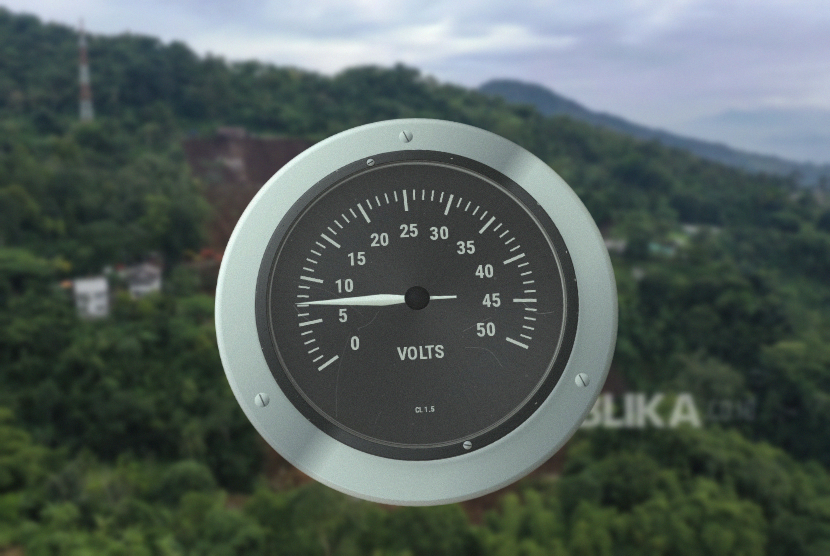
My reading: 7,V
